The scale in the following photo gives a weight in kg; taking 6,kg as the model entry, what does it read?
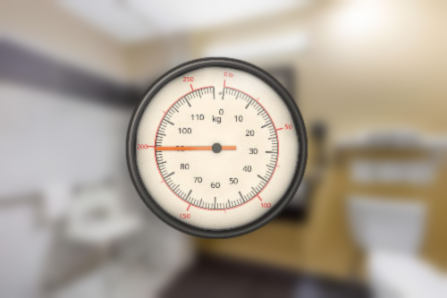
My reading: 90,kg
